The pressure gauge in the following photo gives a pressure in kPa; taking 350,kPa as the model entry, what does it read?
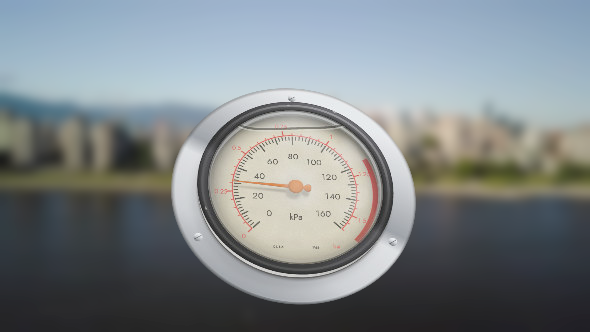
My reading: 30,kPa
